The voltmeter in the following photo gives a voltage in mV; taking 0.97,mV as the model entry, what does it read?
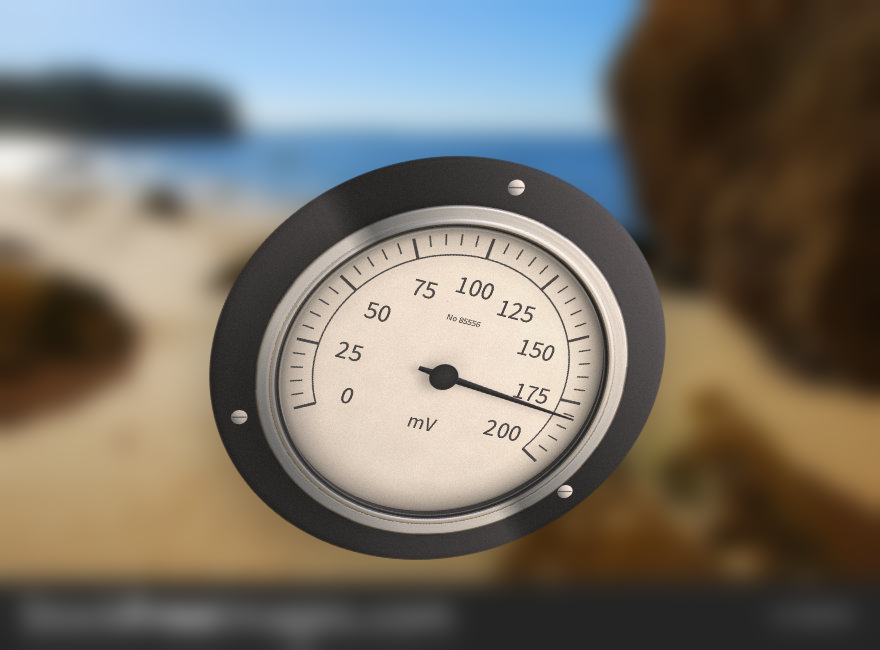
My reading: 180,mV
